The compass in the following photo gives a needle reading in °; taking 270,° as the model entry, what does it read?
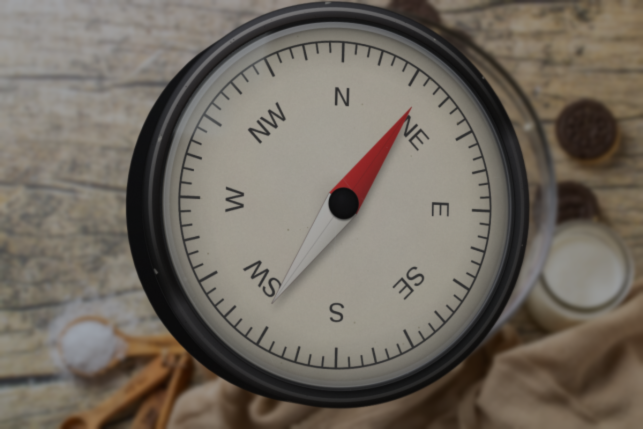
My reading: 35,°
